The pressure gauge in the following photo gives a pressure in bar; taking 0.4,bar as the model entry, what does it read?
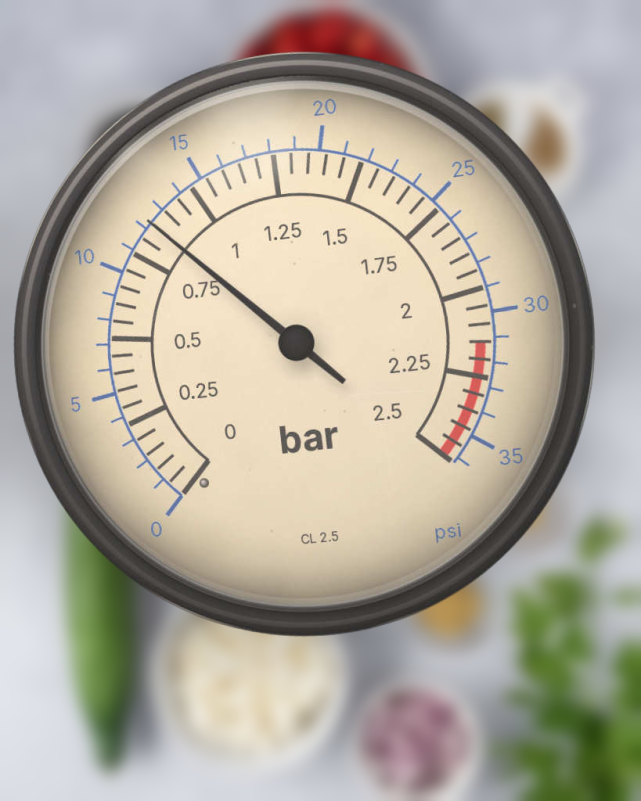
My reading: 0.85,bar
